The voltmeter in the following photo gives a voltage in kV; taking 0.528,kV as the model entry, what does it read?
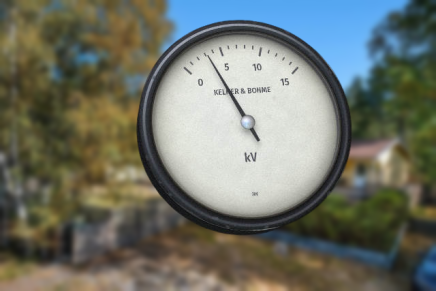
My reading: 3,kV
